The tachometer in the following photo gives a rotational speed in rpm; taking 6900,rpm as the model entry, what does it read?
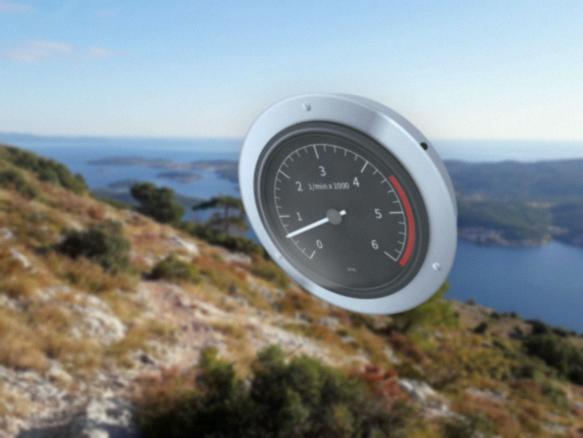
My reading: 600,rpm
